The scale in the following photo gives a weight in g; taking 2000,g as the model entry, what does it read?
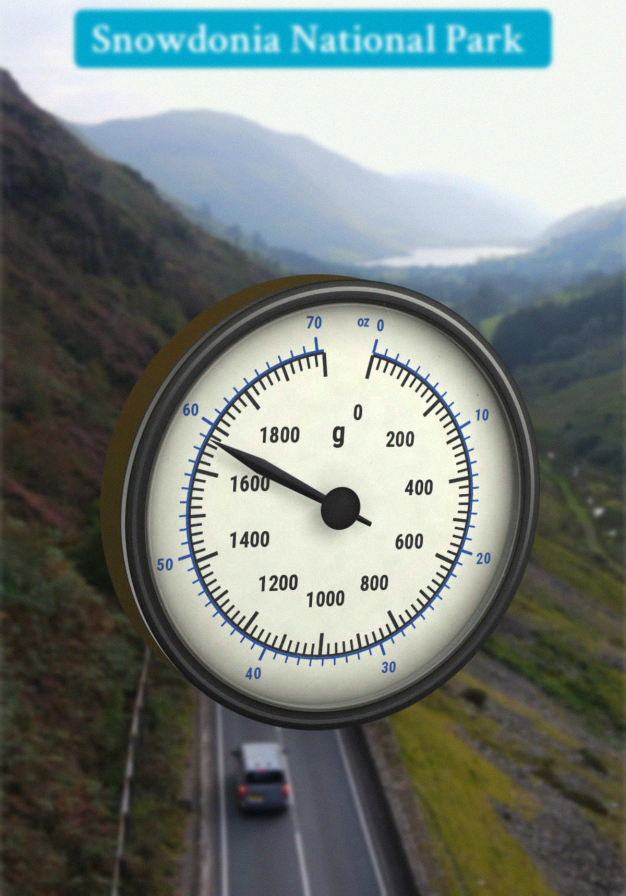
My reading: 1670,g
